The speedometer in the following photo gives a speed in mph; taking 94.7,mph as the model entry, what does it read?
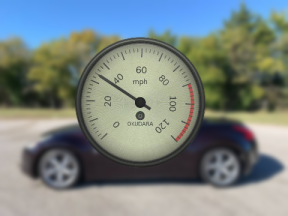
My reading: 34,mph
